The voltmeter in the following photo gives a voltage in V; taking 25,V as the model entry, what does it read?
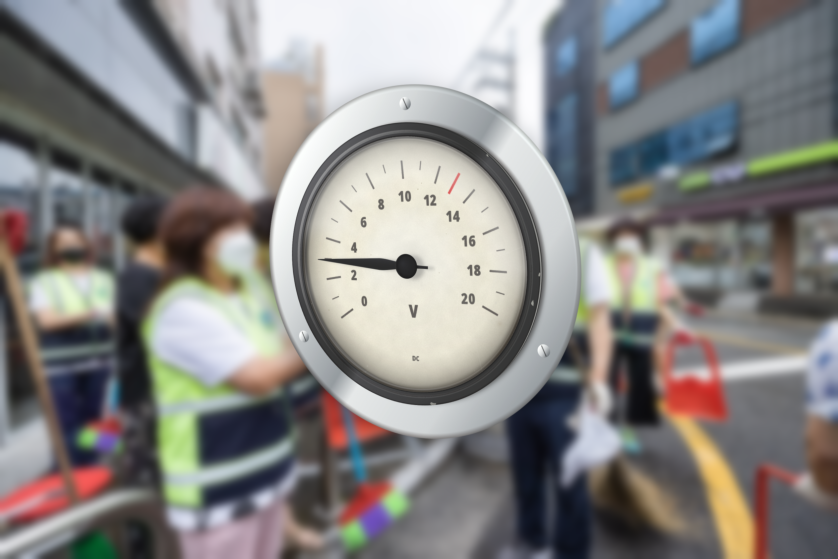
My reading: 3,V
